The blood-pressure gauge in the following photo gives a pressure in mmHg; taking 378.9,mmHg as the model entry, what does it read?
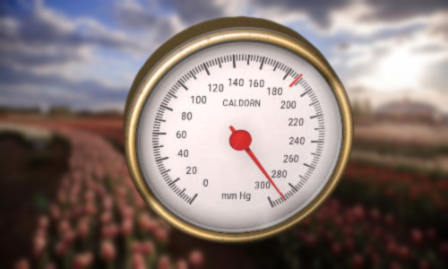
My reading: 290,mmHg
